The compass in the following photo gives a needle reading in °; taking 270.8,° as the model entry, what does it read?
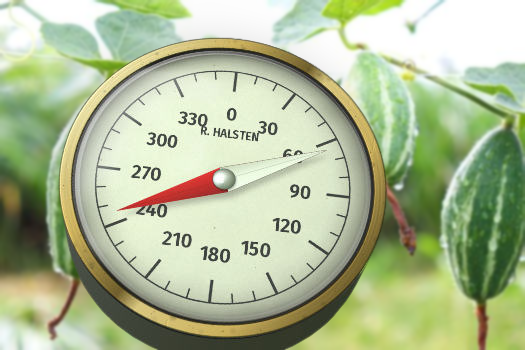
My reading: 245,°
